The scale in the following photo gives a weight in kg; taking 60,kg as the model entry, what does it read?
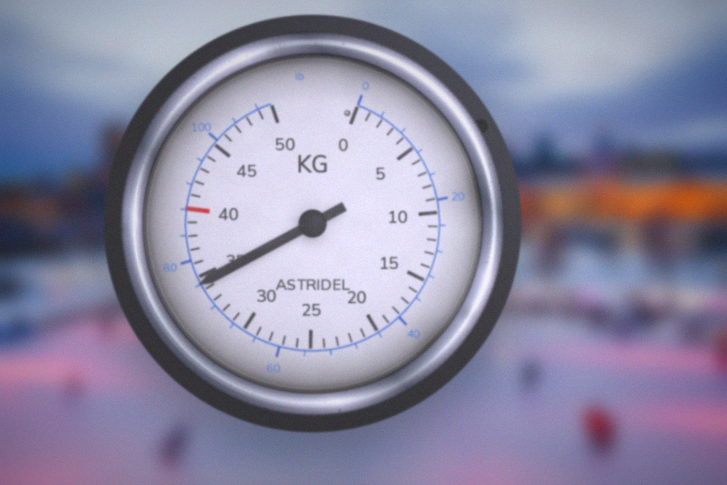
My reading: 34.5,kg
